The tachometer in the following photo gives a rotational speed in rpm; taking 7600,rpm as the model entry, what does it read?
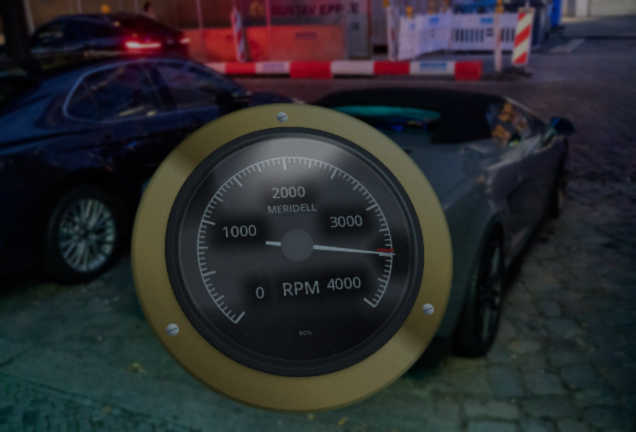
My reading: 3500,rpm
